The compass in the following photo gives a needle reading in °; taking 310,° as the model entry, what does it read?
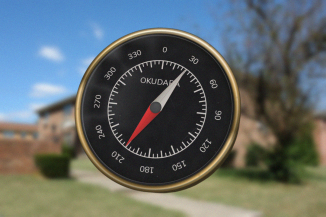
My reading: 210,°
